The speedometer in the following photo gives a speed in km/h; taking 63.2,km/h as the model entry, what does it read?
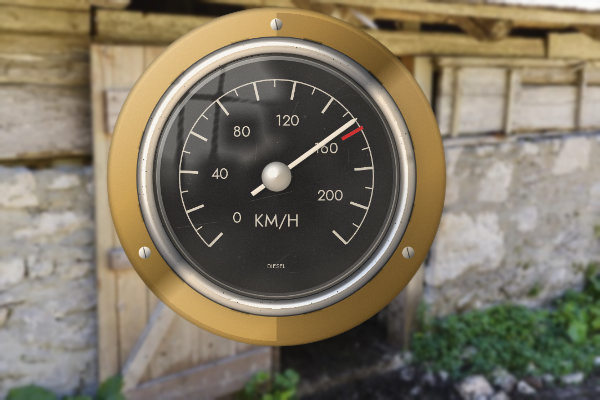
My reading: 155,km/h
